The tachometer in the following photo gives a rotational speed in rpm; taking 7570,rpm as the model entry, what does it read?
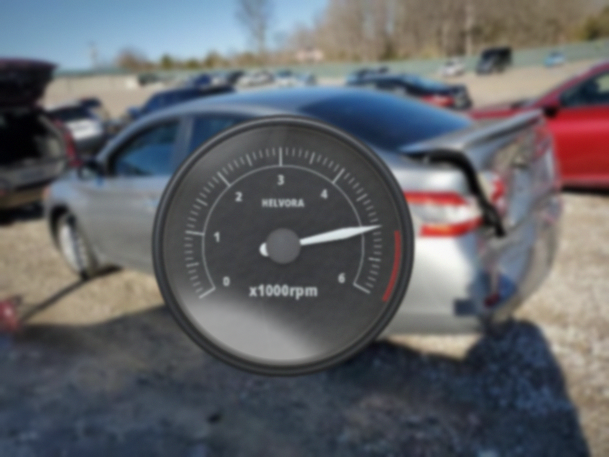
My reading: 5000,rpm
